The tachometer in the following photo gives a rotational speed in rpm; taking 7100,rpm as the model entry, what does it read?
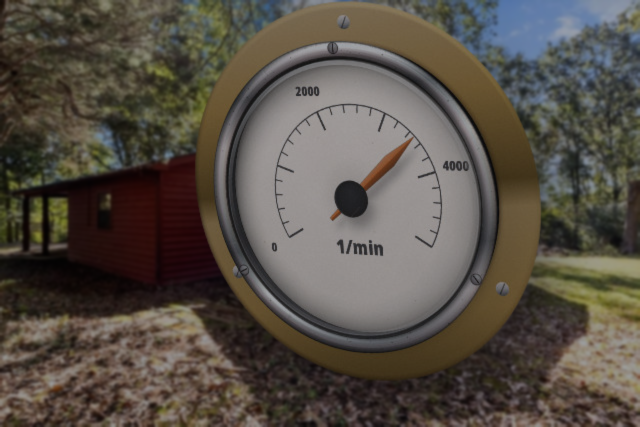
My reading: 3500,rpm
